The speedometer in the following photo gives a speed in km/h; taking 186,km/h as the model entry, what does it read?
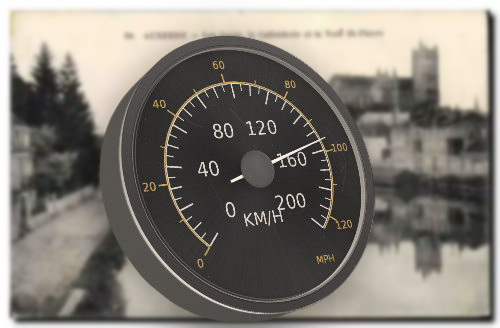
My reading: 155,km/h
